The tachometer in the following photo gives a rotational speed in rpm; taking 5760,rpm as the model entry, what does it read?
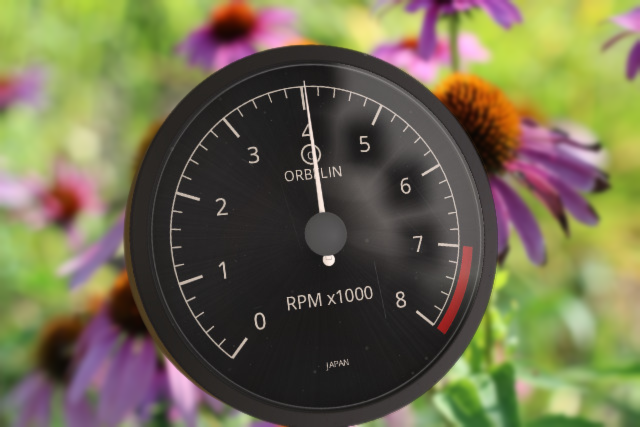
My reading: 4000,rpm
